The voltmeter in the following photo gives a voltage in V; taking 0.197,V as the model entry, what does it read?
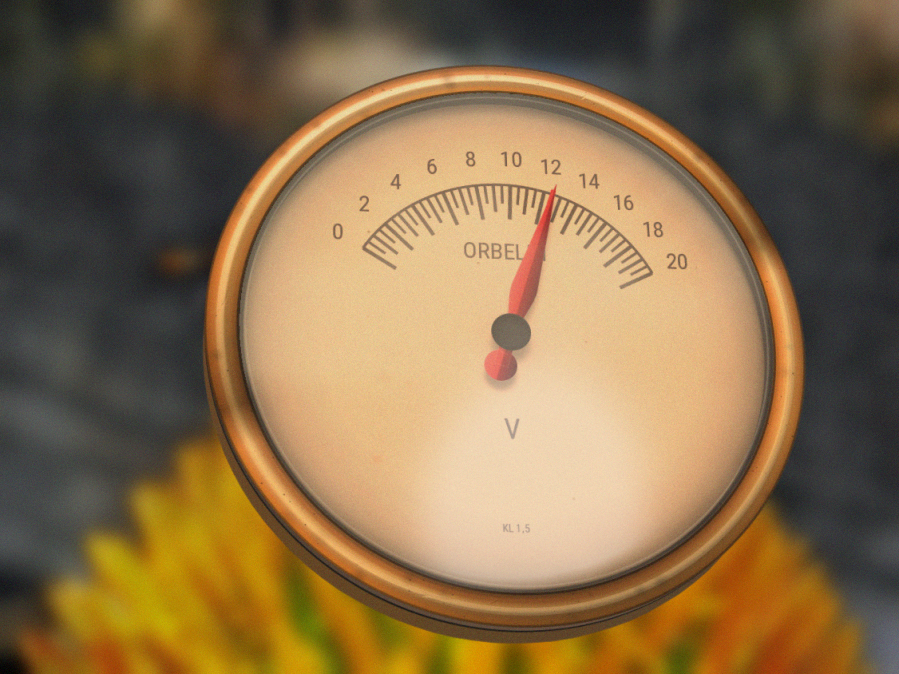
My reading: 12.5,V
